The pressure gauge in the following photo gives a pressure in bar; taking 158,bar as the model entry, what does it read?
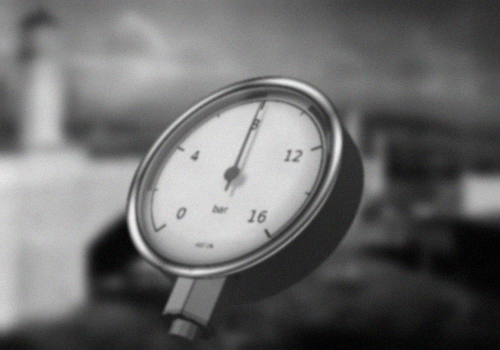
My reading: 8,bar
